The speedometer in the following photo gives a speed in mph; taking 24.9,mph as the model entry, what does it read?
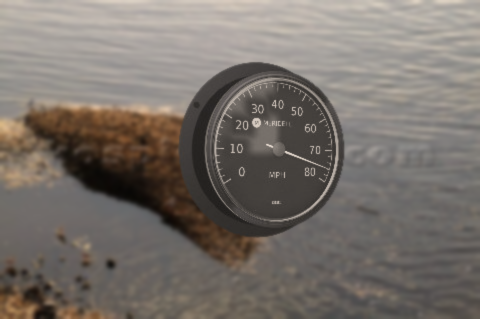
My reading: 76,mph
